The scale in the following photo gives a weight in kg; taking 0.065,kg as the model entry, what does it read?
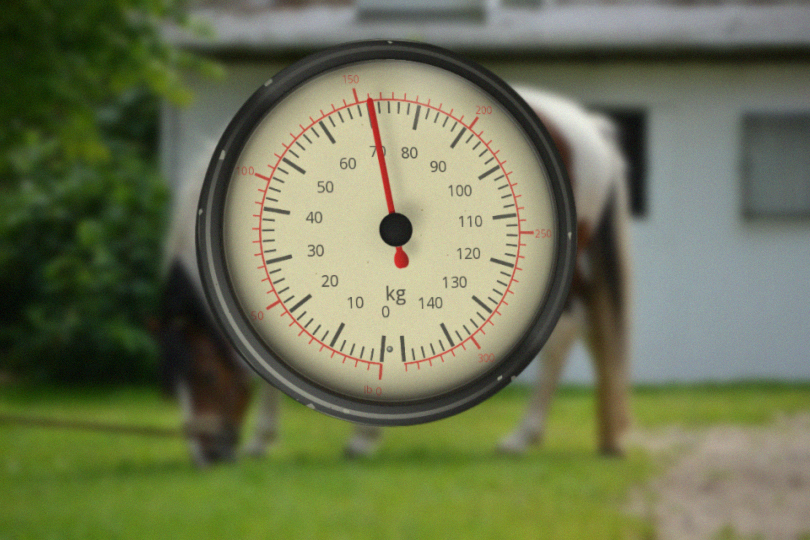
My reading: 70,kg
